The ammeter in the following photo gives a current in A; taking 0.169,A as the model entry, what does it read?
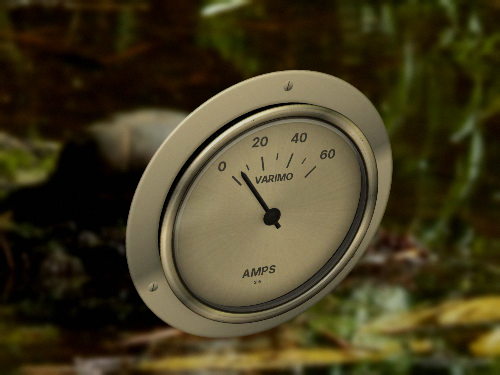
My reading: 5,A
